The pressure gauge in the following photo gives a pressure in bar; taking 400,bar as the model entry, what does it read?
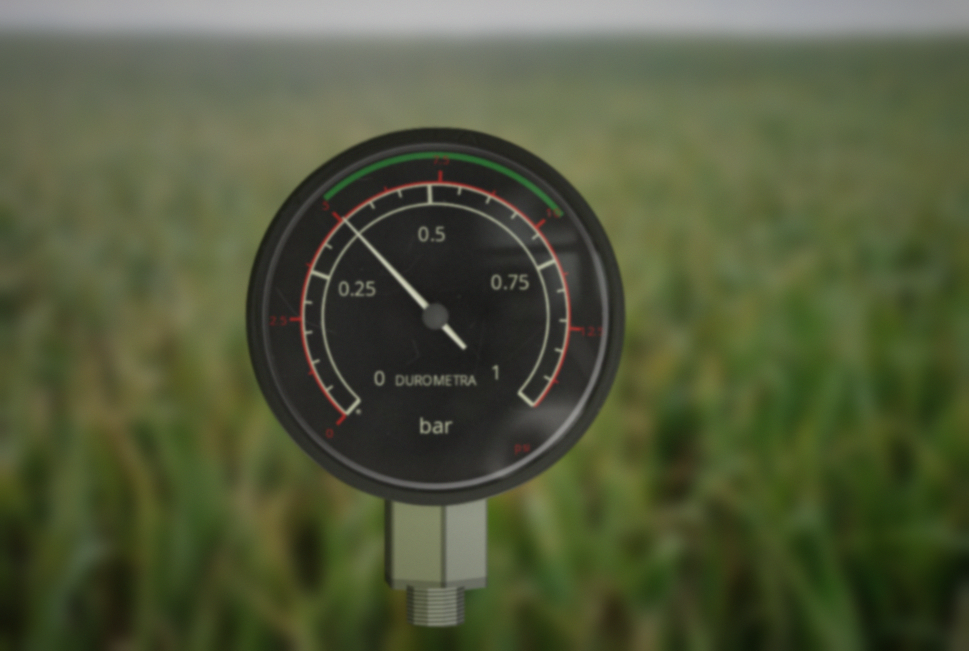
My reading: 0.35,bar
